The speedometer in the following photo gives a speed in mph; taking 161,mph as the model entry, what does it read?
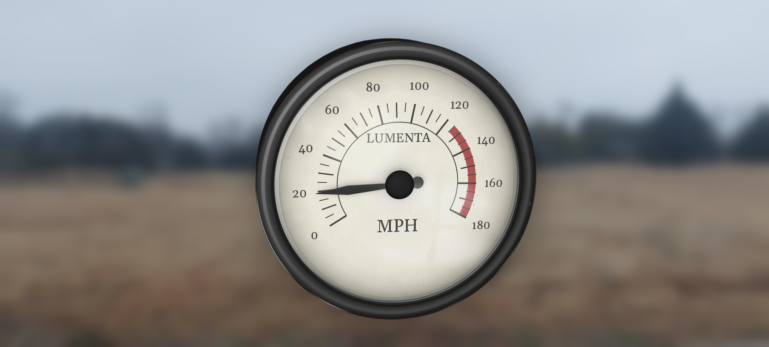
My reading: 20,mph
